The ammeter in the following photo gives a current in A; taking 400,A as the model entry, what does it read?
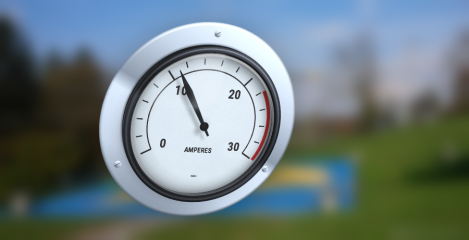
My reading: 11,A
